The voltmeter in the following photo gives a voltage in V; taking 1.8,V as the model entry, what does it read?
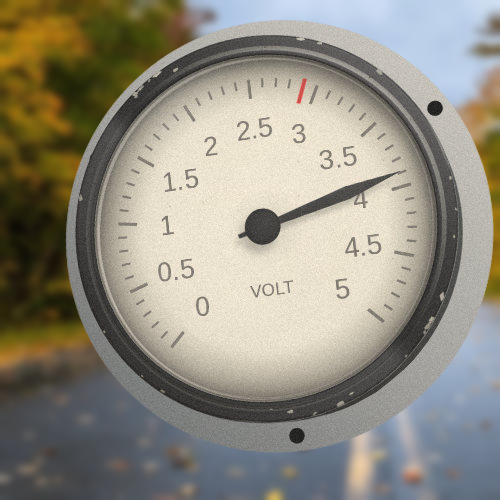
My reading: 3.9,V
